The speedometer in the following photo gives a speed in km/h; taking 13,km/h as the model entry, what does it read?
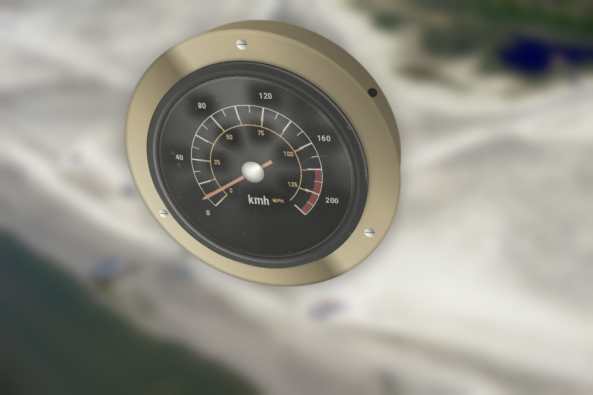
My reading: 10,km/h
